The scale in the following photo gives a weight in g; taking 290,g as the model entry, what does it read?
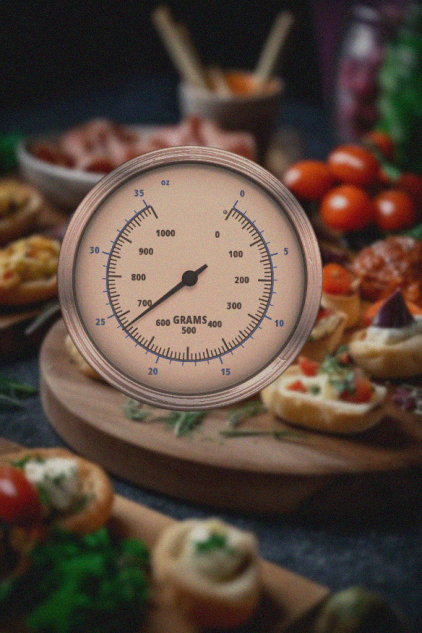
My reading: 670,g
